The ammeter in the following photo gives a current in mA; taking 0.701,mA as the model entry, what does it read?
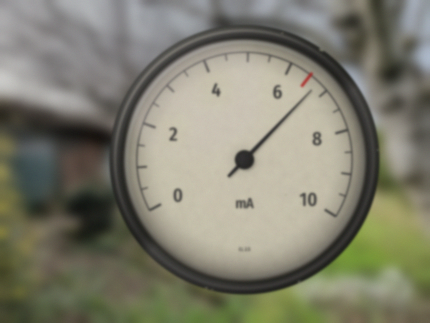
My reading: 6.75,mA
